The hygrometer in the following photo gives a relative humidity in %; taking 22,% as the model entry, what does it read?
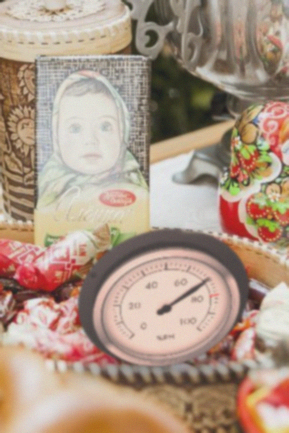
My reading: 70,%
